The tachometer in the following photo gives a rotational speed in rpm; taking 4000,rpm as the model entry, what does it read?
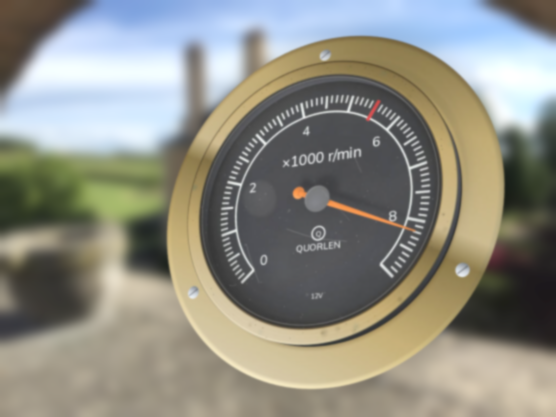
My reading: 8200,rpm
